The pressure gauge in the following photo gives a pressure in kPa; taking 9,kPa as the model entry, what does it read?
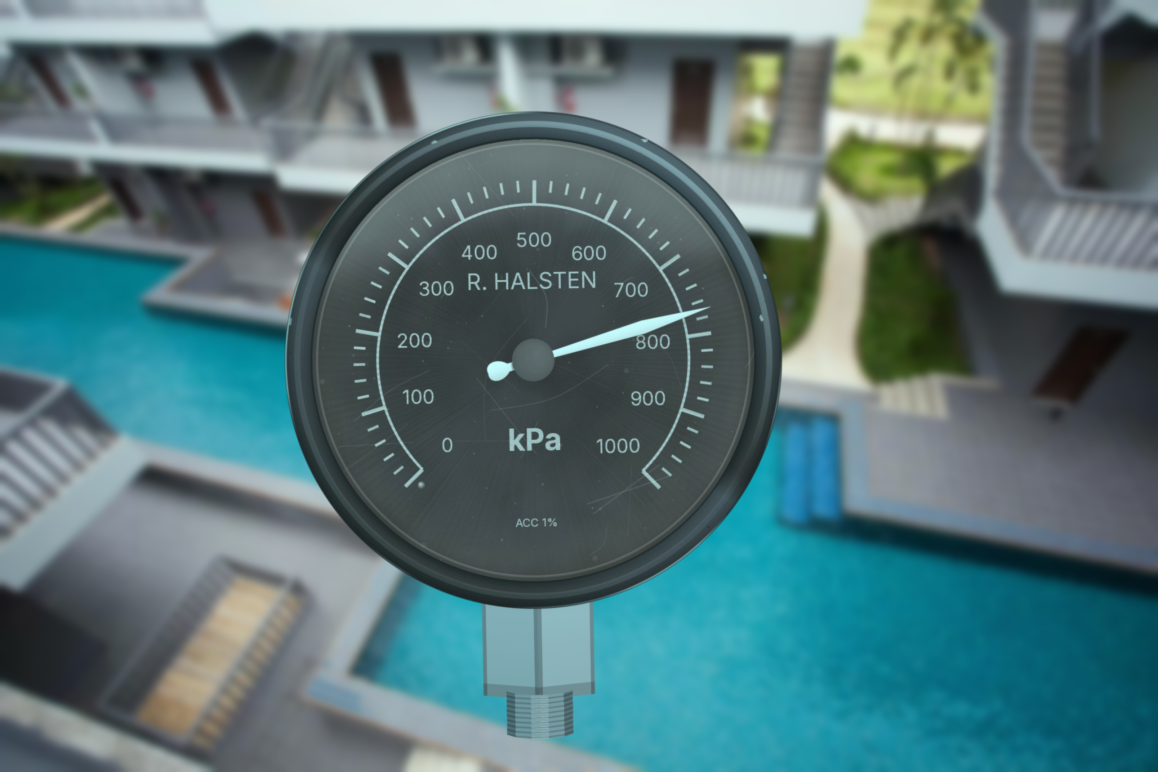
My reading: 770,kPa
